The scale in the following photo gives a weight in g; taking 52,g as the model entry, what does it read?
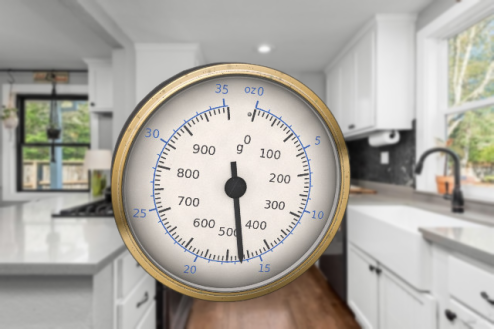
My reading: 470,g
